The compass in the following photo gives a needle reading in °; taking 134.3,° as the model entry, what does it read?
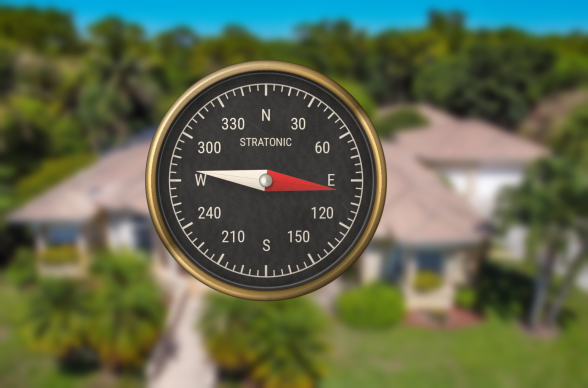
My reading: 97.5,°
